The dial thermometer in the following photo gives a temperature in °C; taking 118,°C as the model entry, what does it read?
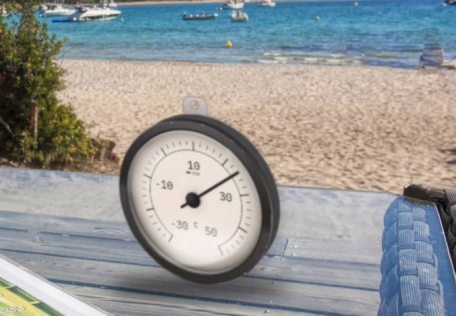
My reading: 24,°C
